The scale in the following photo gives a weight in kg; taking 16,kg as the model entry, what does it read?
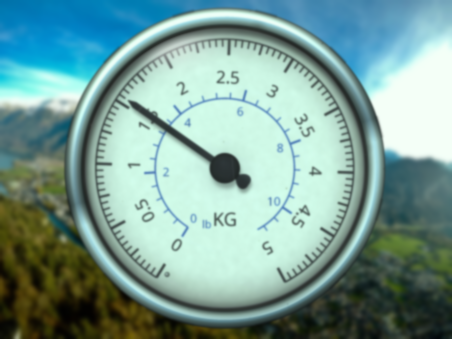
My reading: 1.55,kg
